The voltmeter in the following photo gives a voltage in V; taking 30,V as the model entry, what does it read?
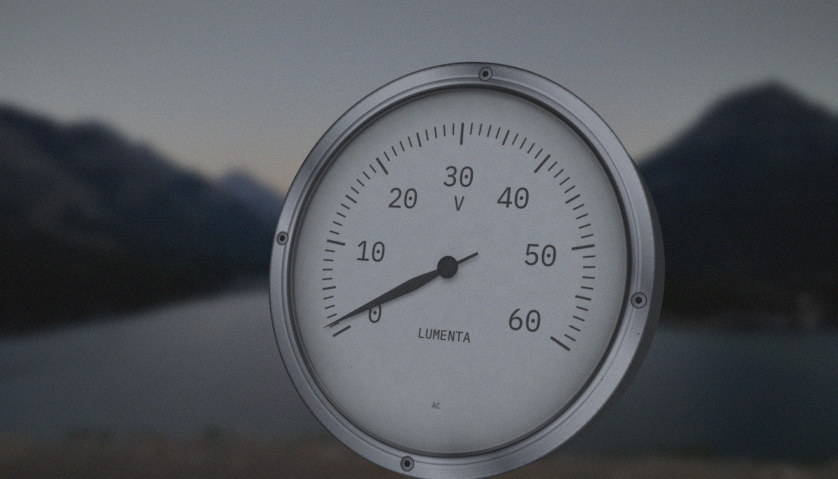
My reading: 1,V
